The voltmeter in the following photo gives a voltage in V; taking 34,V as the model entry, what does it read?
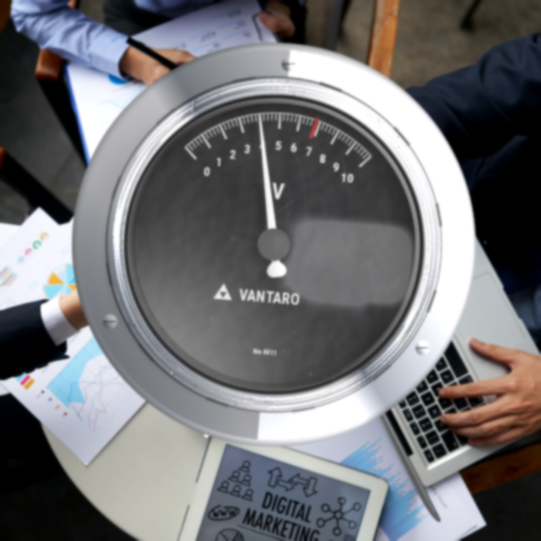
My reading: 4,V
